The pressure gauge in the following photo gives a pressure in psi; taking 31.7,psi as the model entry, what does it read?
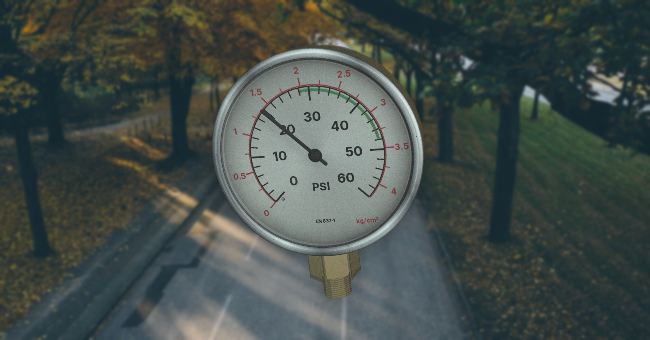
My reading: 20,psi
